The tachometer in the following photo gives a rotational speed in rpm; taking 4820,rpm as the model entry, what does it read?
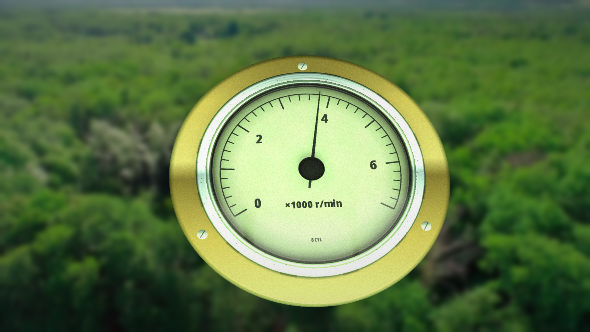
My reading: 3800,rpm
